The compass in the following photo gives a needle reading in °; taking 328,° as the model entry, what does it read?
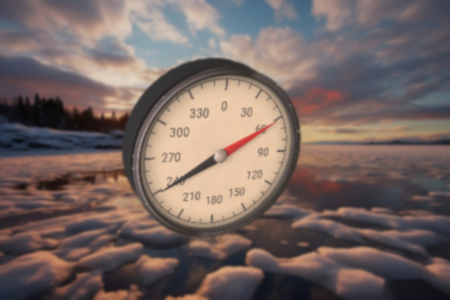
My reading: 60,°
